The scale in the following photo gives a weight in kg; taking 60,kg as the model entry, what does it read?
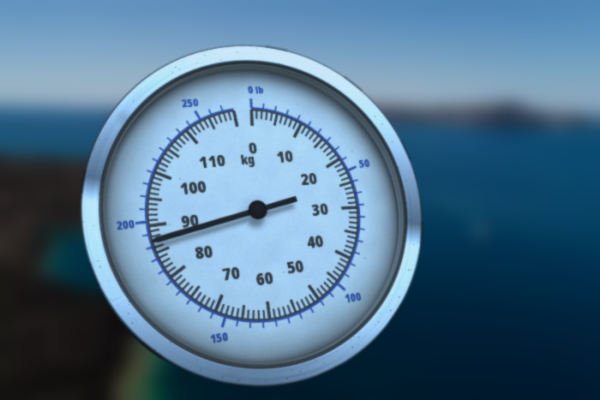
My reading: 87,kg
